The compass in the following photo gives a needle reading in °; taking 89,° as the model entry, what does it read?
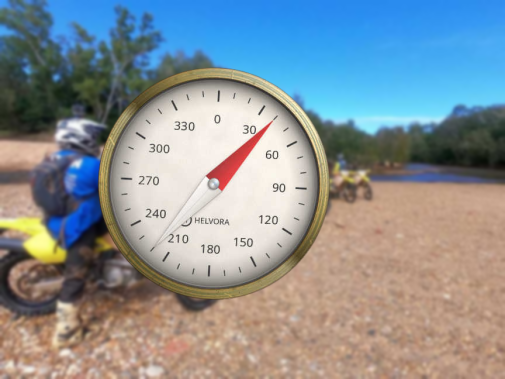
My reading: 40,°
